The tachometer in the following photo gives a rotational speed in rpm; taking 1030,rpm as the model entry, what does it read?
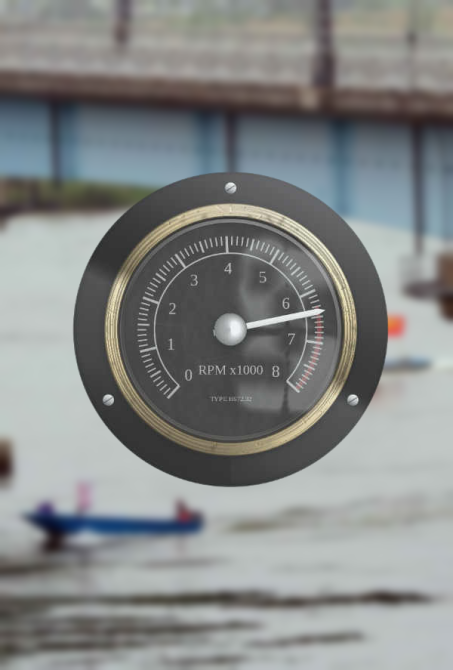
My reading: 6400,rpm
